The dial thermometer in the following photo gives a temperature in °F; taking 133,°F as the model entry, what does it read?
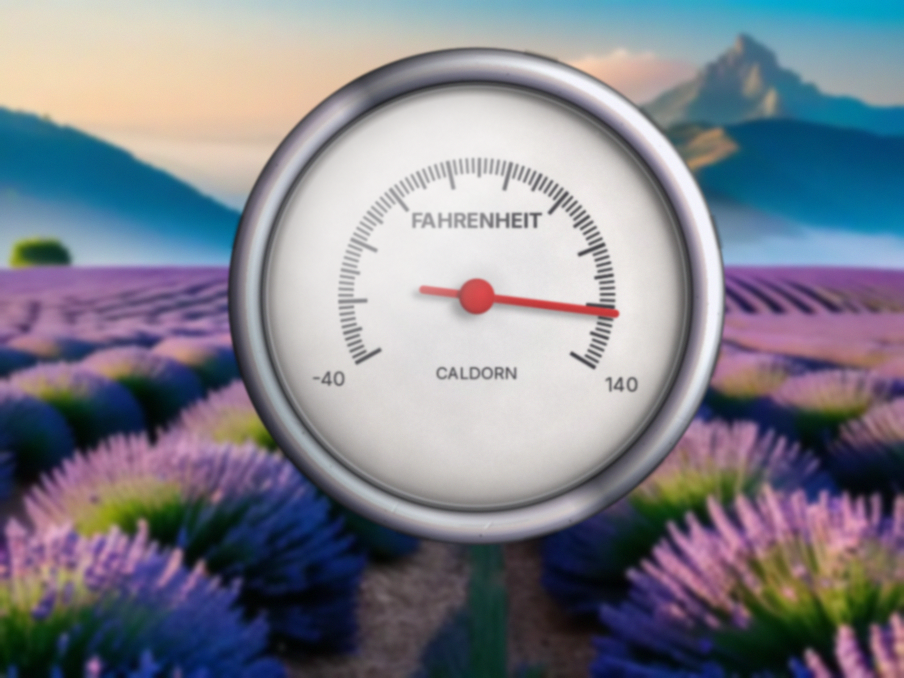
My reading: 122,°F
